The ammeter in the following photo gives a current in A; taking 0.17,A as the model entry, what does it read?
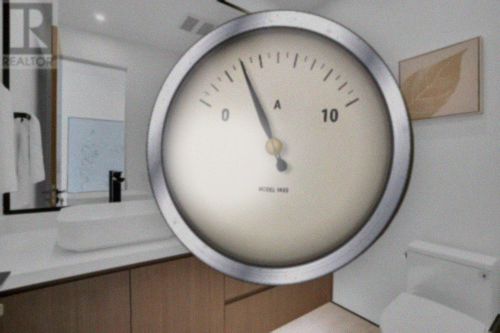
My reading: 3,A
